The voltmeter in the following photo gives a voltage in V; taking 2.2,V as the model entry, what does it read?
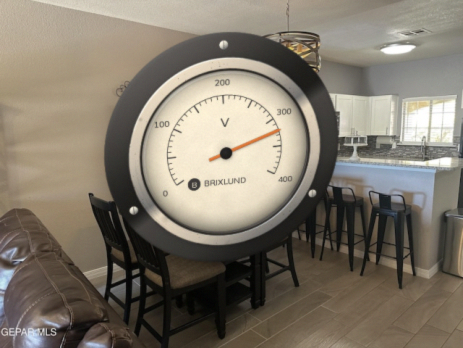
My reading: 320,V
